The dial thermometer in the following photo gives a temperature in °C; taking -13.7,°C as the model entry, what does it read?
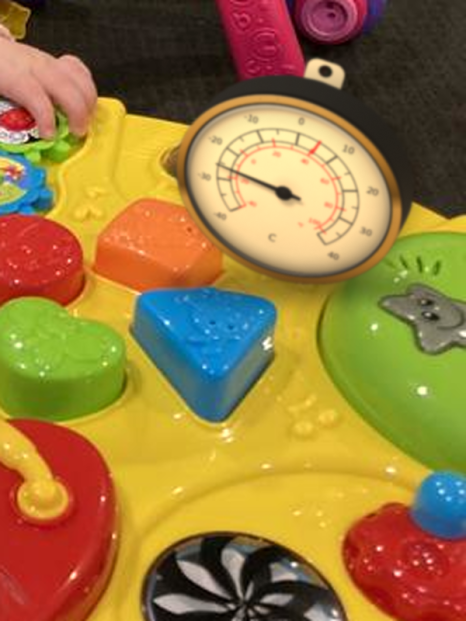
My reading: -25,°C
